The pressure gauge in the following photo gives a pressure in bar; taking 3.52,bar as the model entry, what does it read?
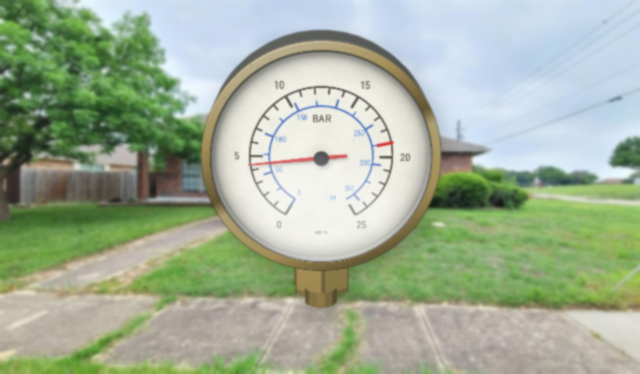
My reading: 4.5,bar
